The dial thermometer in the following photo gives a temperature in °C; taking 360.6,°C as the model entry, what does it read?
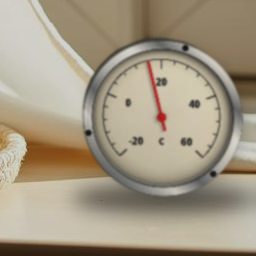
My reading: 16,°C
